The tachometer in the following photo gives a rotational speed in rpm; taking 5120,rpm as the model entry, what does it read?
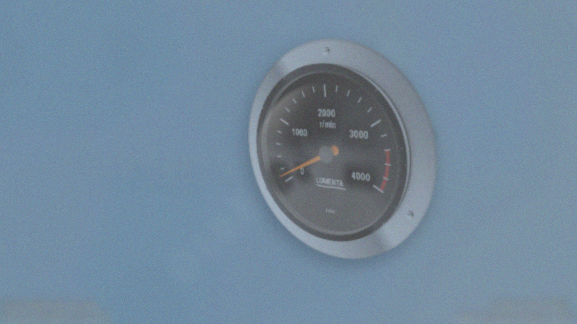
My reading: 100,rpm
